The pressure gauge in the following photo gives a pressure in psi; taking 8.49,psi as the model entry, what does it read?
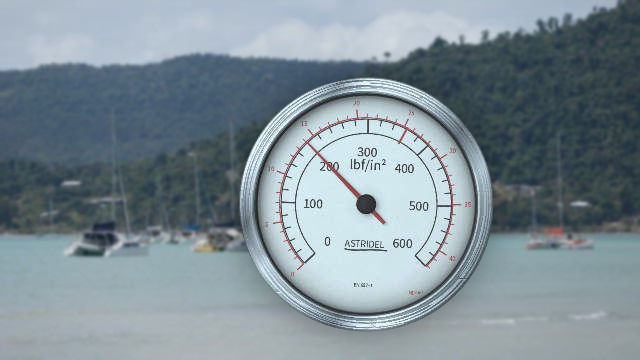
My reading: 200,psi
